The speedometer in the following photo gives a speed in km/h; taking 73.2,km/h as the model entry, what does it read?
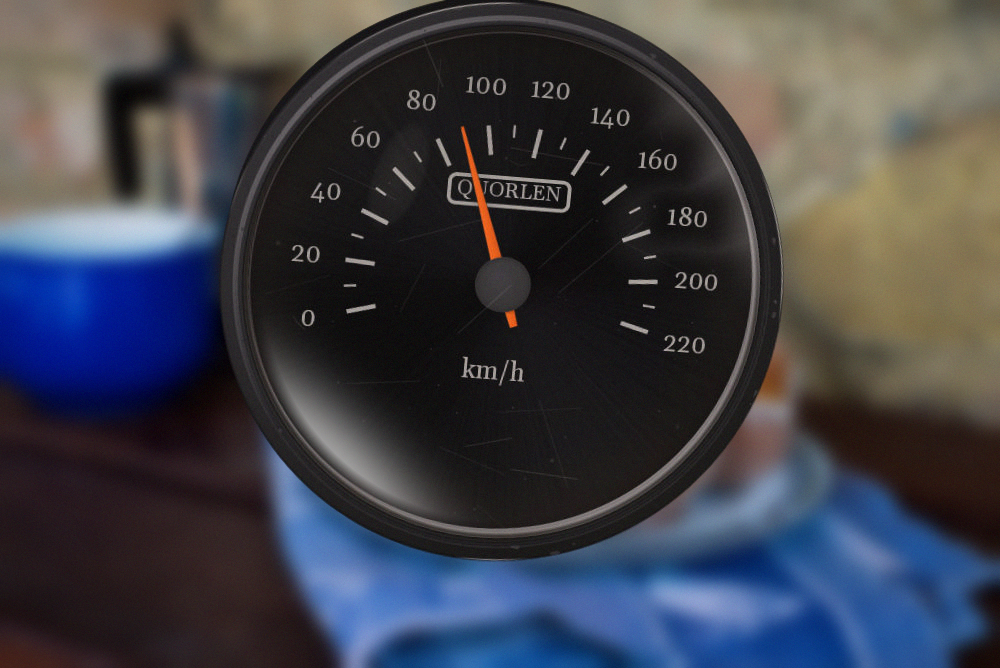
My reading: 90,km/h
